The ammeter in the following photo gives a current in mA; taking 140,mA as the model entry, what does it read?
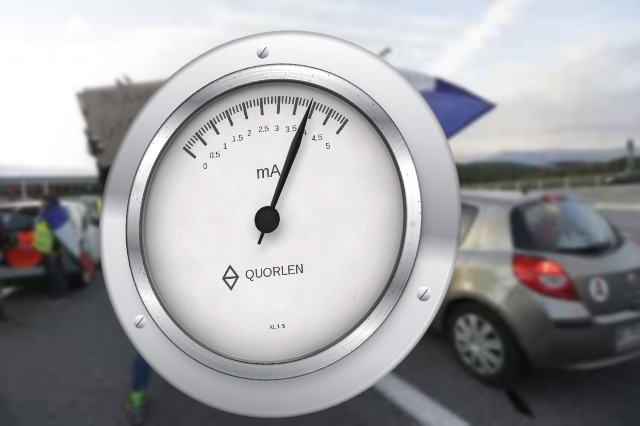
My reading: 4,mA
